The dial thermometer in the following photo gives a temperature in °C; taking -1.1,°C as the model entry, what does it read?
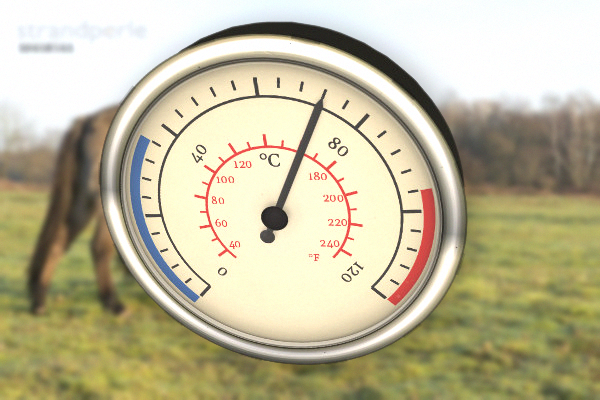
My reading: 72,°C
